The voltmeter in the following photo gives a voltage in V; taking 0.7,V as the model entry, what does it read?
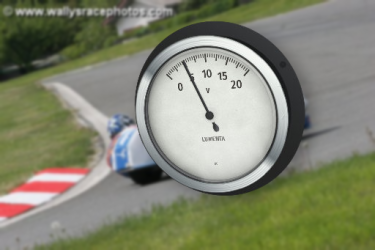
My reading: 5,V
